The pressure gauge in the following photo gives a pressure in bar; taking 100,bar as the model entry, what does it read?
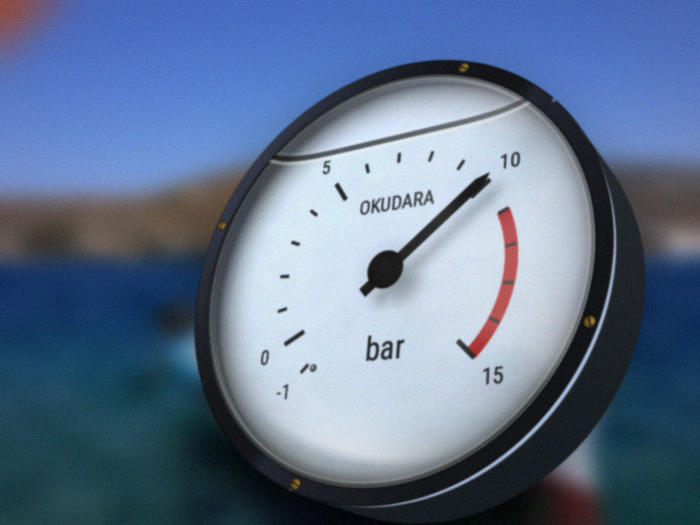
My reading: 10,bar
